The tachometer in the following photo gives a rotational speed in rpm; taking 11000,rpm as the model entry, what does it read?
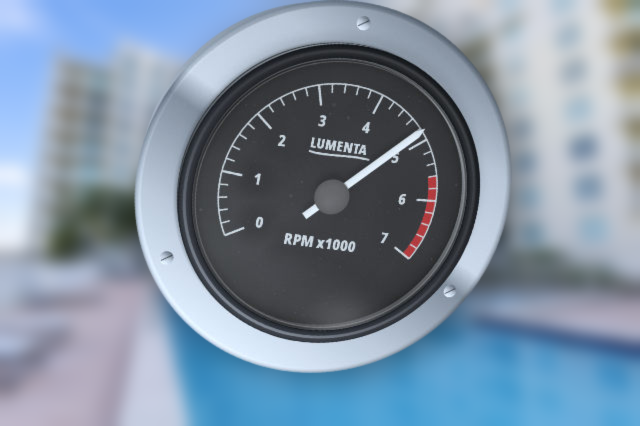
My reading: 4800,rpm
